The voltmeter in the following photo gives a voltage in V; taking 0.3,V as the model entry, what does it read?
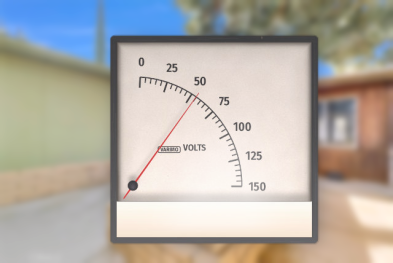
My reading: 55,V
